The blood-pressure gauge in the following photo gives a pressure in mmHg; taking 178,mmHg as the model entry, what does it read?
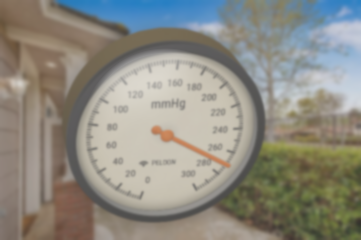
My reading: 270,mmHg
